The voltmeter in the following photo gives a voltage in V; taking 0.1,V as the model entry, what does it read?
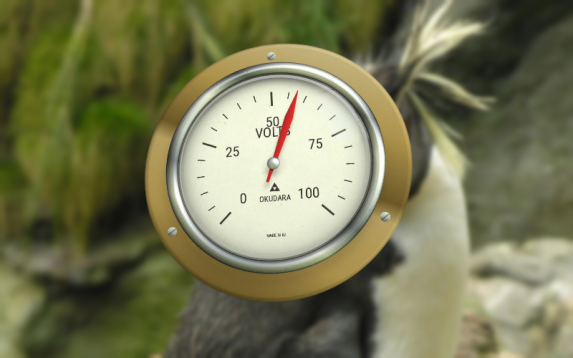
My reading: 57.5,V
